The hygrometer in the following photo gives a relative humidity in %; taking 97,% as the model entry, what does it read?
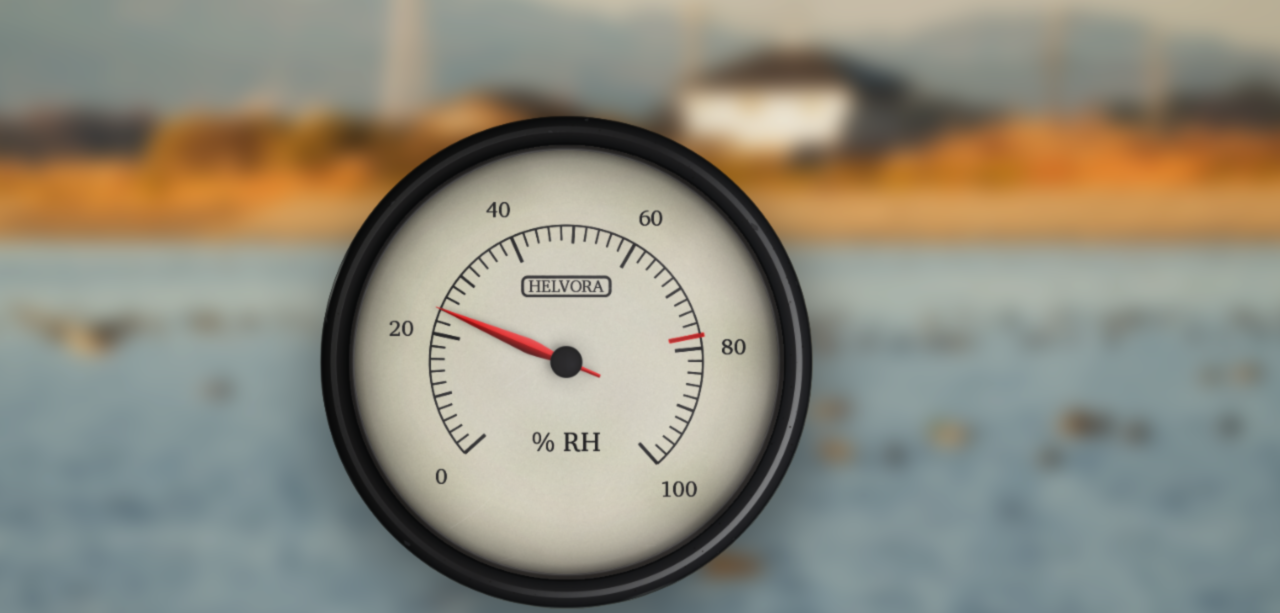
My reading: 24,%
